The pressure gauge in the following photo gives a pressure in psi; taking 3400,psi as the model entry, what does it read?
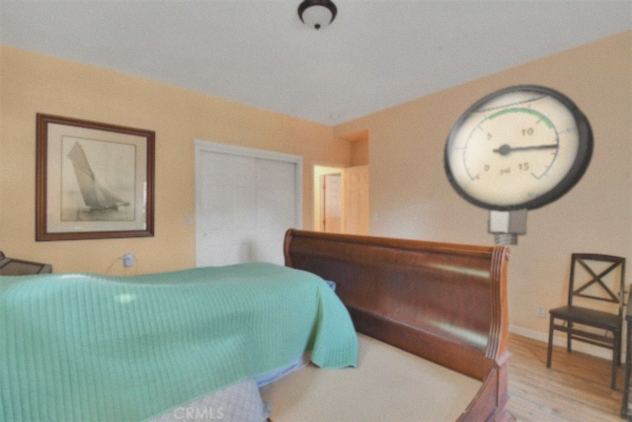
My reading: 12.5,psi
